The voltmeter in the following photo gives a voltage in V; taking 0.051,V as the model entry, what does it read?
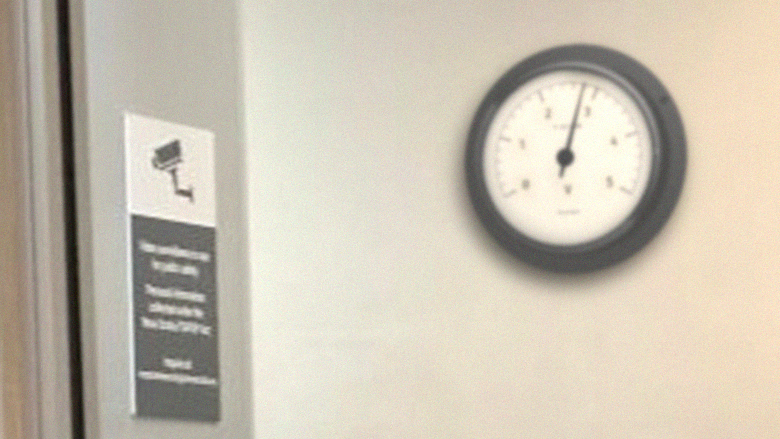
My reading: 2.8,V
